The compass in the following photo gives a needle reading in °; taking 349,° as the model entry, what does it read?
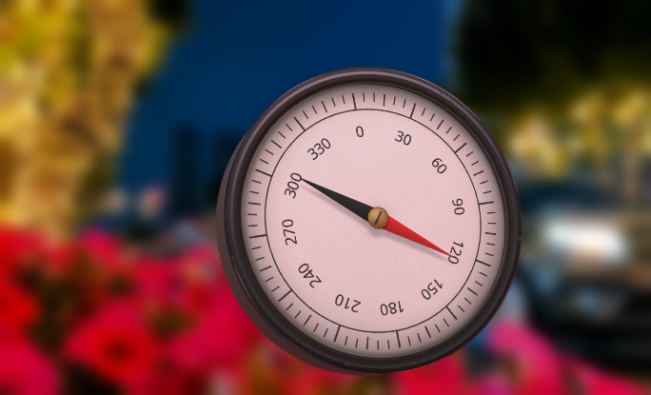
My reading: 125,°
